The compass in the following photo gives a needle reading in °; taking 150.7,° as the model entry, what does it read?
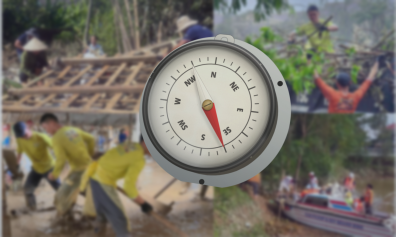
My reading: 150,°
